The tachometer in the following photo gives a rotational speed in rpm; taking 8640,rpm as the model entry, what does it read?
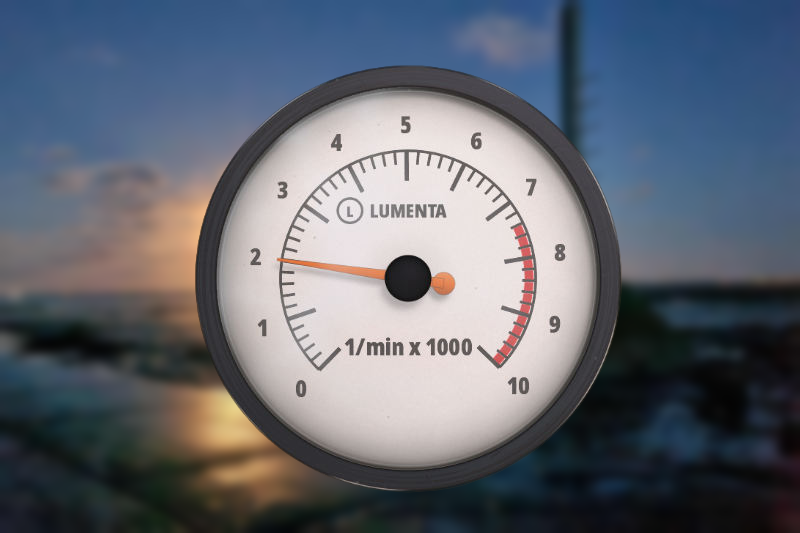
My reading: 2000,rpm
